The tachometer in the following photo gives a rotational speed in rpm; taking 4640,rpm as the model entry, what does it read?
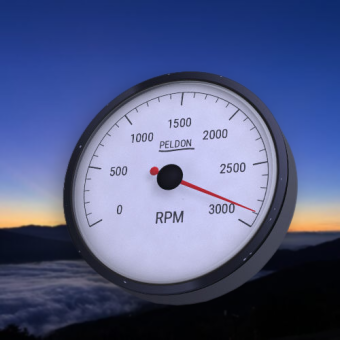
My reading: 2900,rpm
